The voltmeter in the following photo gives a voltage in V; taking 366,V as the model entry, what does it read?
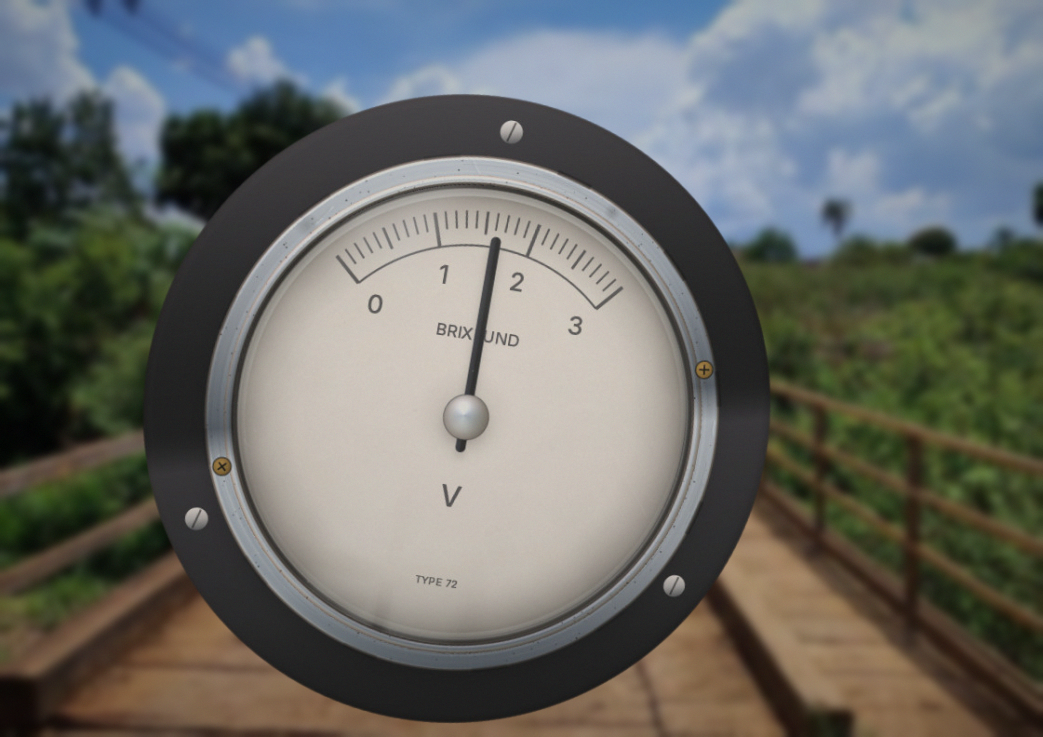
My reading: 1.6,V
